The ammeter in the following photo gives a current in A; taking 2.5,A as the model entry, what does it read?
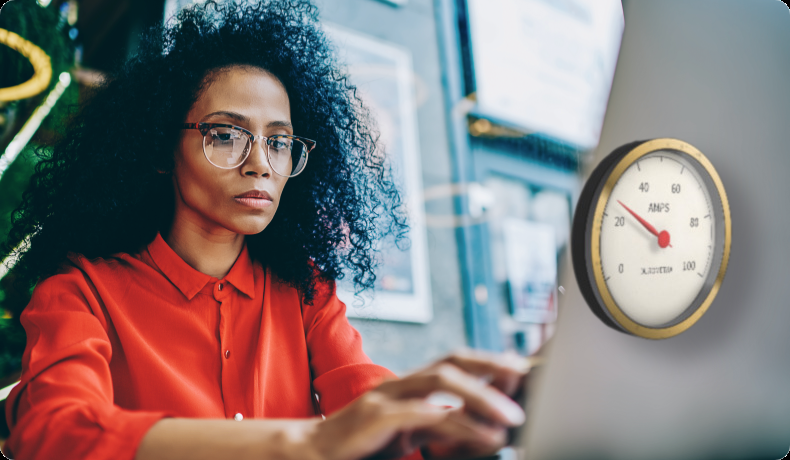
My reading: 25,A
